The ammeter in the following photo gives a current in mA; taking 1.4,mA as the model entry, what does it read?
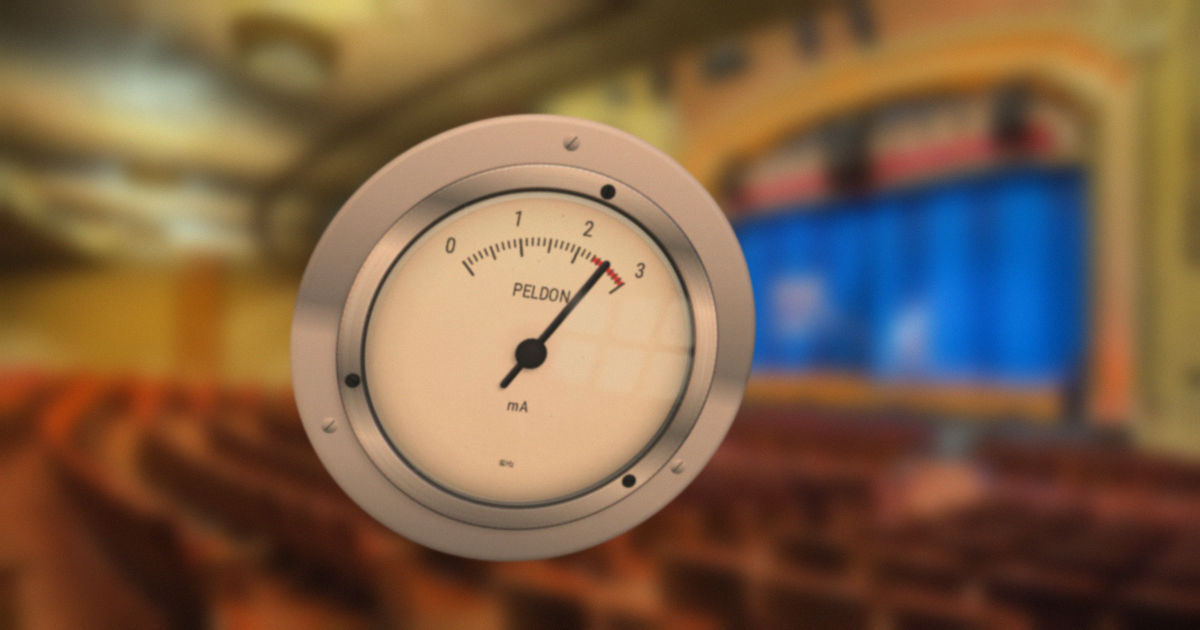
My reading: 2.5,mA
